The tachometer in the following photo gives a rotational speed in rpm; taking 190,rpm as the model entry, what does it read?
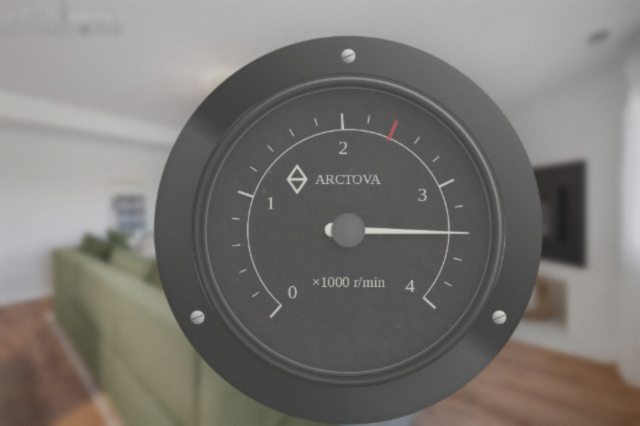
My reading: 3400,rpm
